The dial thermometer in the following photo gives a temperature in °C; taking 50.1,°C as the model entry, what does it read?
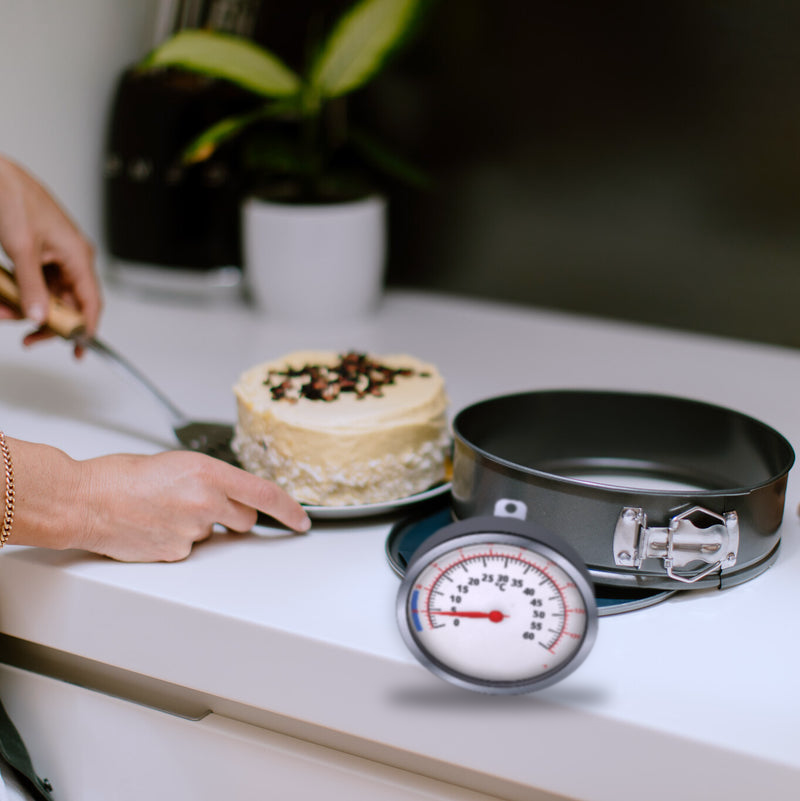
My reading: 5,°C
